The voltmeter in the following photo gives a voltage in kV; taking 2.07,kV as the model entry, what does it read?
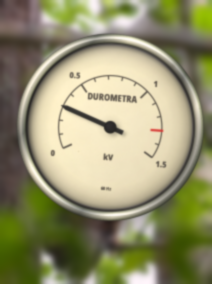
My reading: 0.3,kV
